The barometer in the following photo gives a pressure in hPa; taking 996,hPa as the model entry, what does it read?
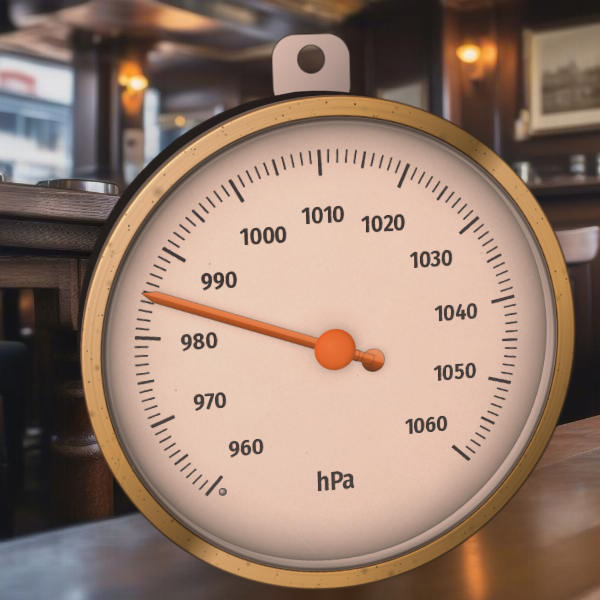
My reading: 985,hPa
